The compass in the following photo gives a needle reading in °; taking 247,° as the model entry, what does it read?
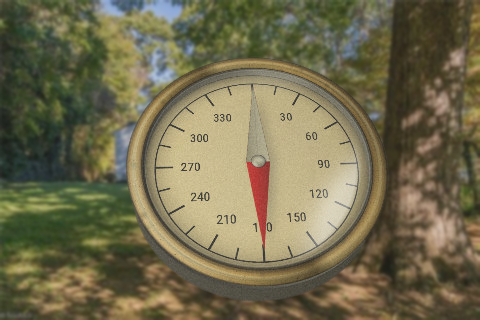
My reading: 180,°
